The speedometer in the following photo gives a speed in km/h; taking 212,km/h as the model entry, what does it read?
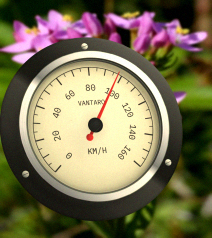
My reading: 97.5,km/h
